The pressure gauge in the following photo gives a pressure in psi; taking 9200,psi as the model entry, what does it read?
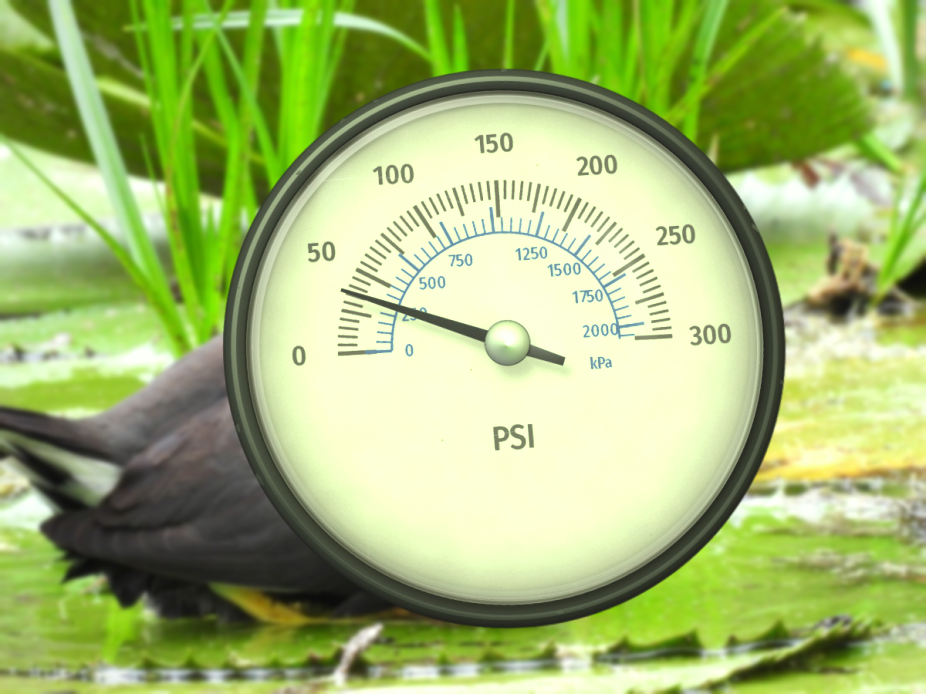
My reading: 35,psi
